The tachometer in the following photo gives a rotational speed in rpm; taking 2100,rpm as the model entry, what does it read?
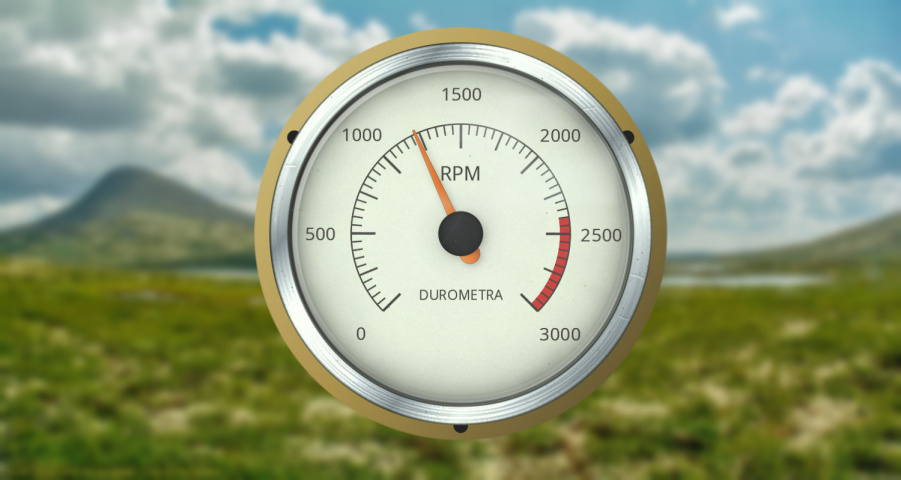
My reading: 1225,rpm
